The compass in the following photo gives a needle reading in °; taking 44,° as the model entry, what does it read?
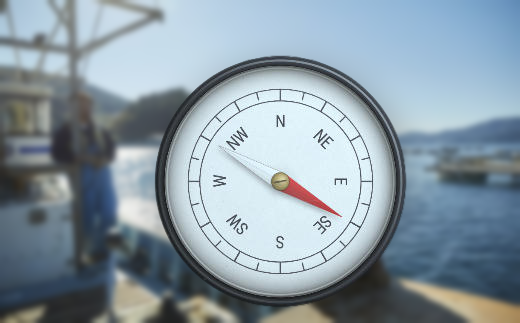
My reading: 120,°
